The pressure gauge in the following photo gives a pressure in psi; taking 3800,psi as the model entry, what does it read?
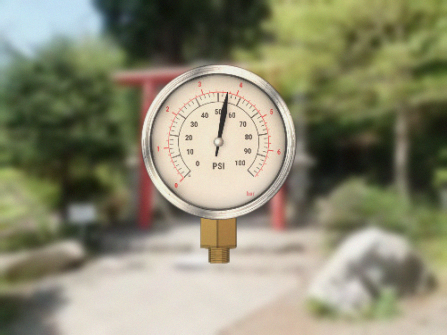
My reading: 54,psi
